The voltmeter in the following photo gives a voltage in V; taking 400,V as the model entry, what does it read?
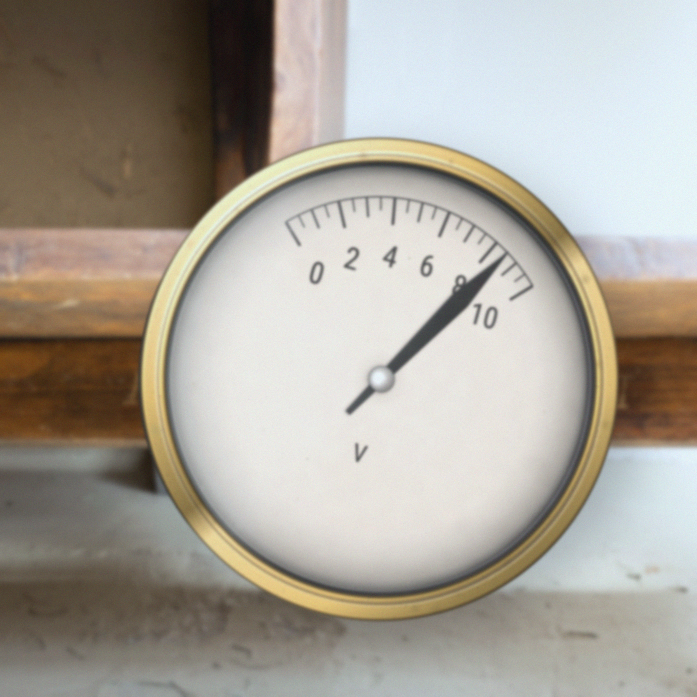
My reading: 8.5,V
